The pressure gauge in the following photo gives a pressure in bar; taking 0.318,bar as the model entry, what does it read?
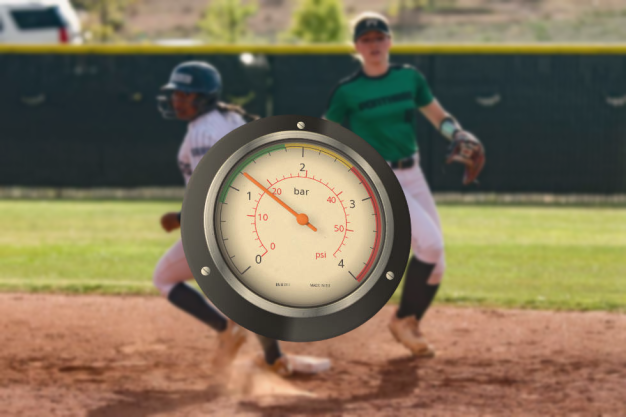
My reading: 1.2,bar
